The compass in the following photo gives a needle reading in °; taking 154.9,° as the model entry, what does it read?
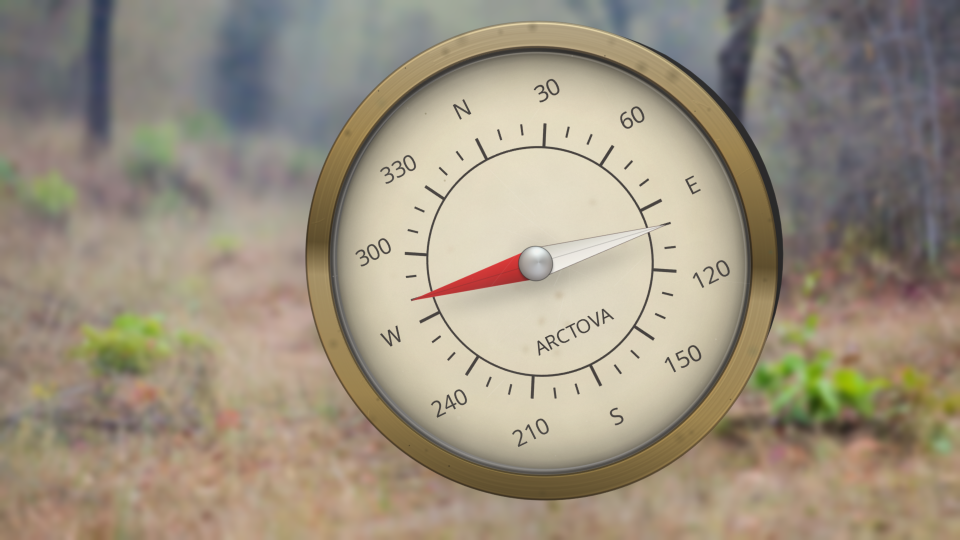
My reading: 280,°
